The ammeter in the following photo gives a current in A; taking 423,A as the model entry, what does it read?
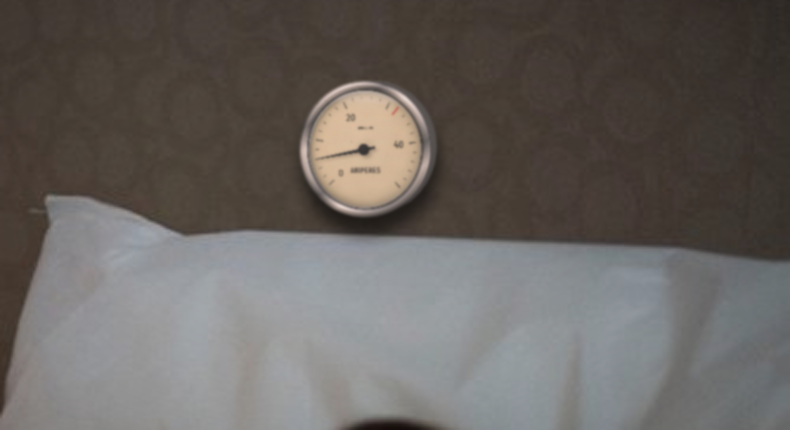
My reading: 6,A
